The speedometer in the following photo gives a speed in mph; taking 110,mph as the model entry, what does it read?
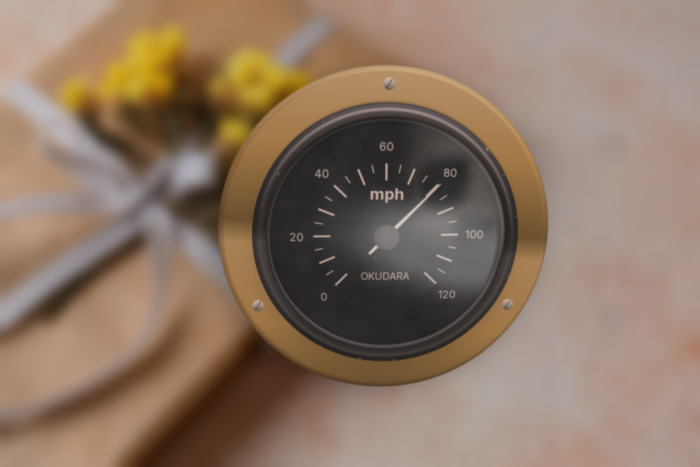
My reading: 80,mph
